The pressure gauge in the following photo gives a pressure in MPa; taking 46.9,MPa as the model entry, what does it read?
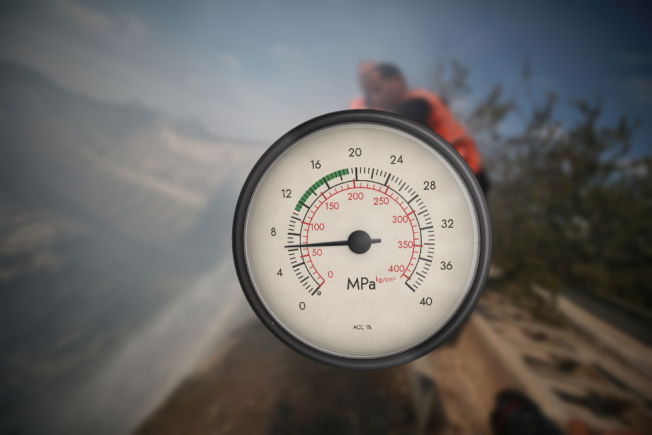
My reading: 6.5,MPa
